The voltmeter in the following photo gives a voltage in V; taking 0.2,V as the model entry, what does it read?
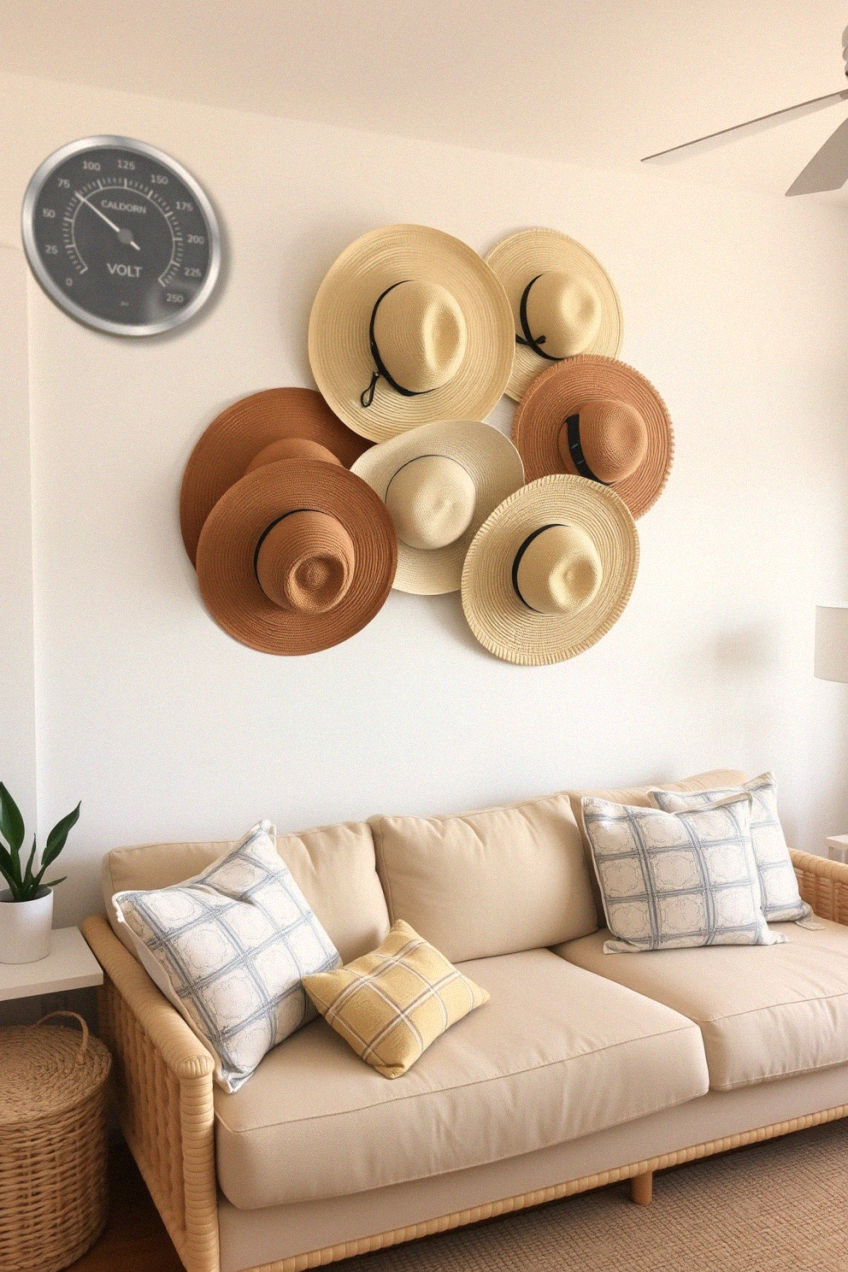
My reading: 75,V
